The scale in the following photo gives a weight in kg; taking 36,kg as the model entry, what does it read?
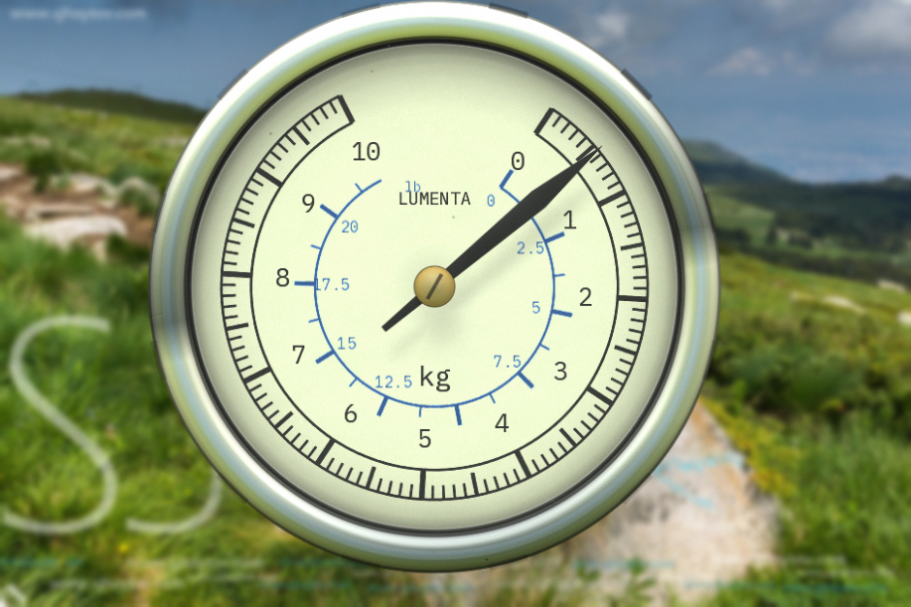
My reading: 0.55,kg
